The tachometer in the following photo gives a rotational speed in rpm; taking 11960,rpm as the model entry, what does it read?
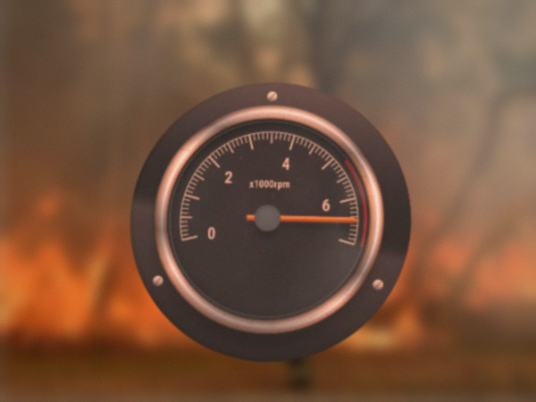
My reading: 6500,rpm
